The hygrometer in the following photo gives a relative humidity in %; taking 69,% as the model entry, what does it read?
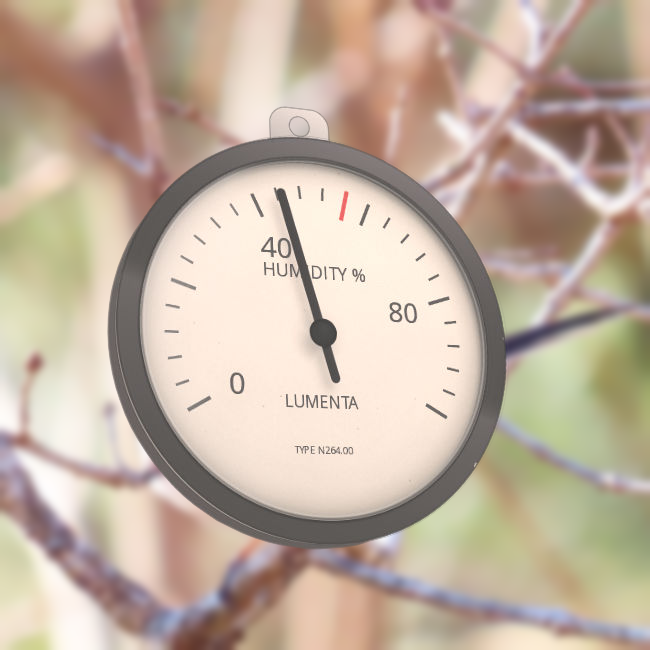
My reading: 44,%
